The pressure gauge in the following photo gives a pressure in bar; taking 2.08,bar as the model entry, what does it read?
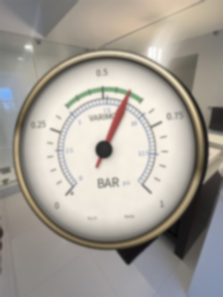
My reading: 0.6,bar
